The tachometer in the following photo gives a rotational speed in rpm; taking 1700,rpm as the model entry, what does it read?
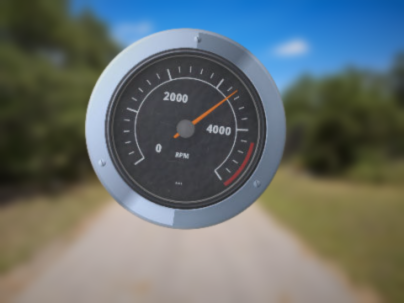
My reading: 3300,rpm
